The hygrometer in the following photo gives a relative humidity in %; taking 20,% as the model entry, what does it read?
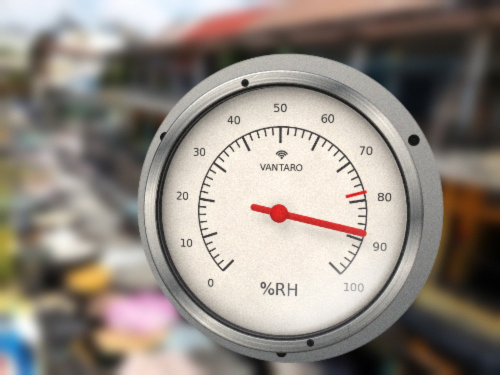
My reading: 88,%
